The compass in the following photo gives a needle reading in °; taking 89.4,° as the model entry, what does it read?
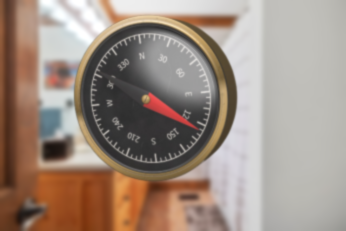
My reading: 125,°
